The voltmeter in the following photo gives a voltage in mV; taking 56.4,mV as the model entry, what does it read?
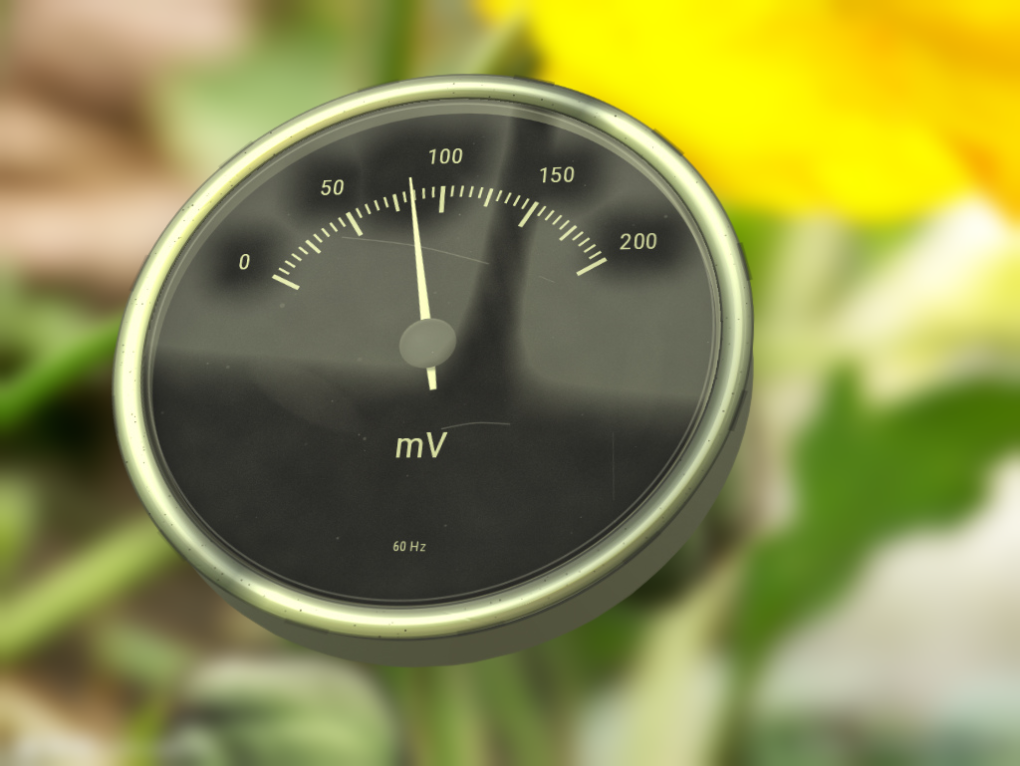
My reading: 85,mV
